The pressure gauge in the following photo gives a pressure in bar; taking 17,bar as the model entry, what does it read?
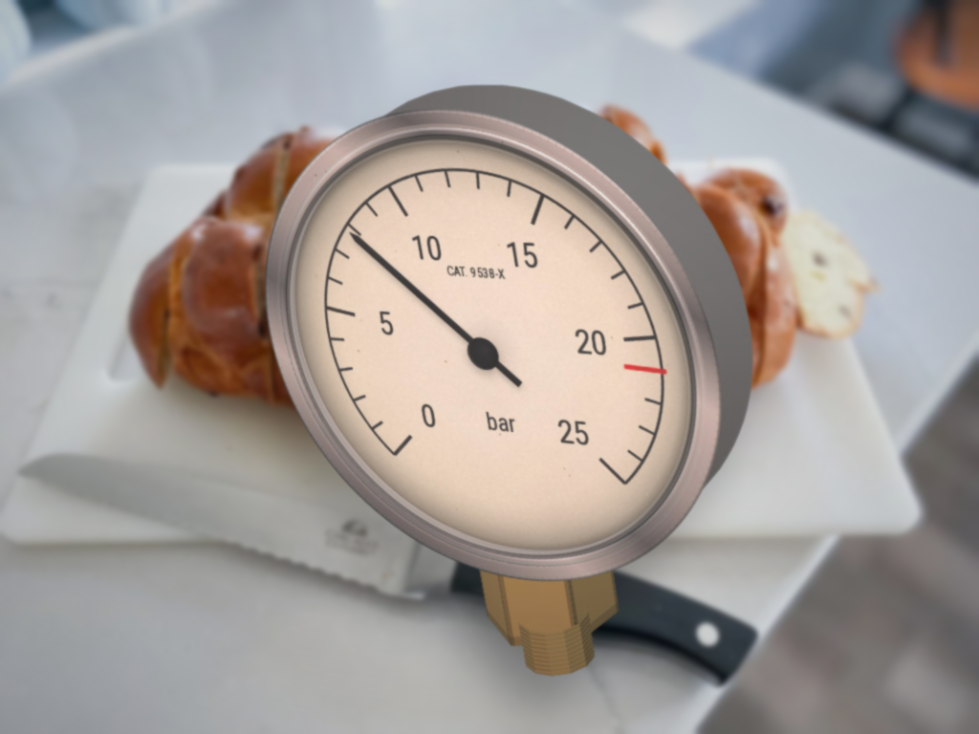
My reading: 8,bar
